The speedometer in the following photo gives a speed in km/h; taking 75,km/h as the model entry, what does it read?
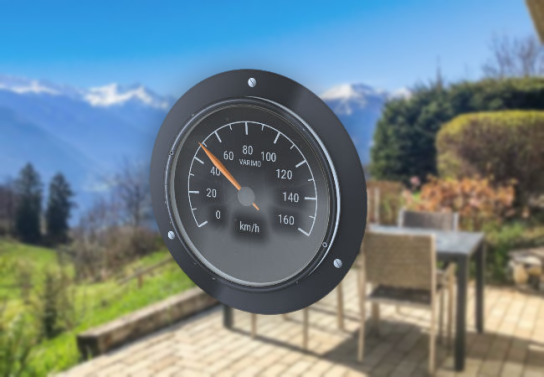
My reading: 50,km/h
